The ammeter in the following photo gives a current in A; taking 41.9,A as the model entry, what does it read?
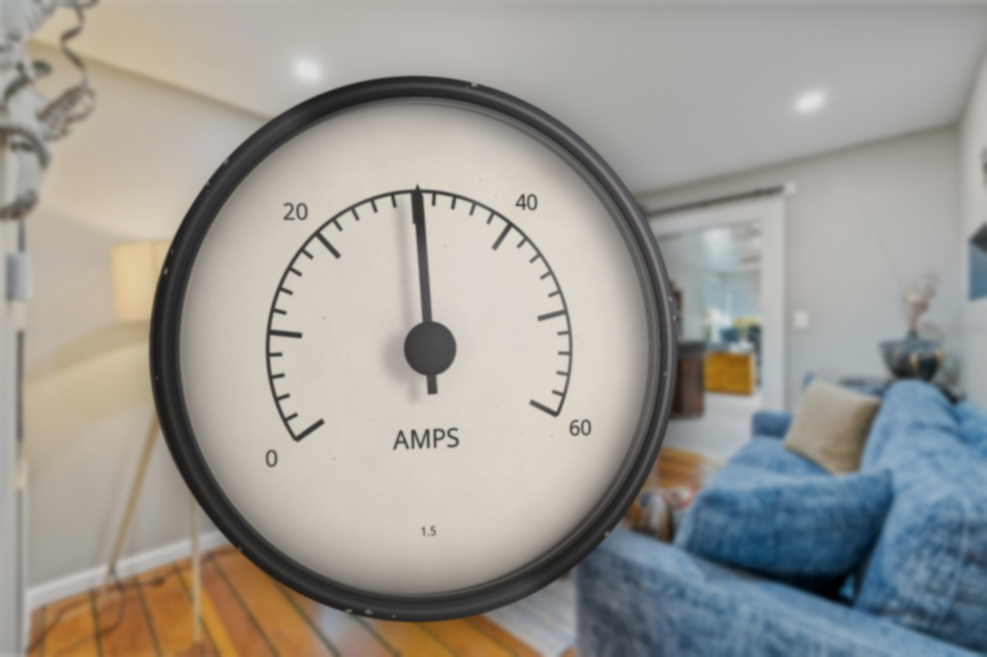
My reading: 30,A
